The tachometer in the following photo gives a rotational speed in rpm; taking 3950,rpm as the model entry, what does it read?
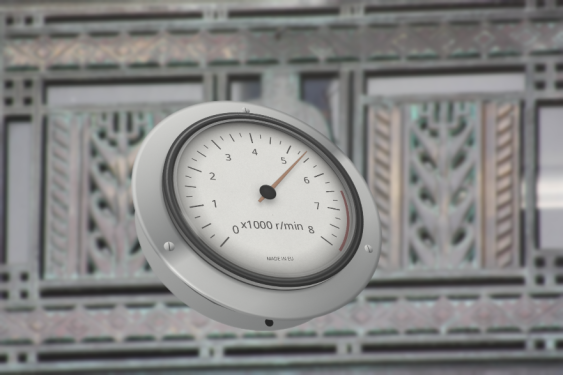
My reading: 5375,rpm
